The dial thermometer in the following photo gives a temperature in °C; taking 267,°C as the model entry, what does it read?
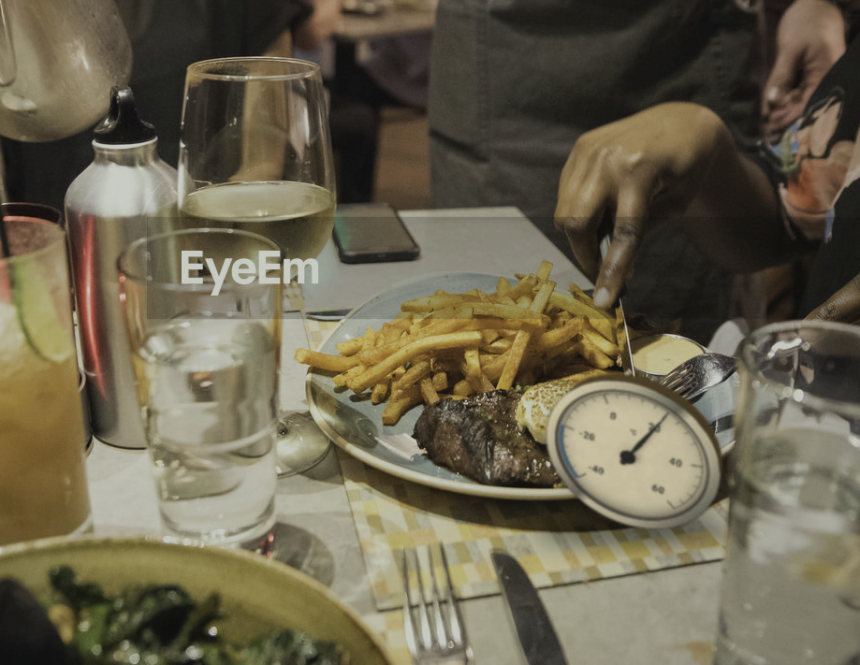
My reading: 20,°C
